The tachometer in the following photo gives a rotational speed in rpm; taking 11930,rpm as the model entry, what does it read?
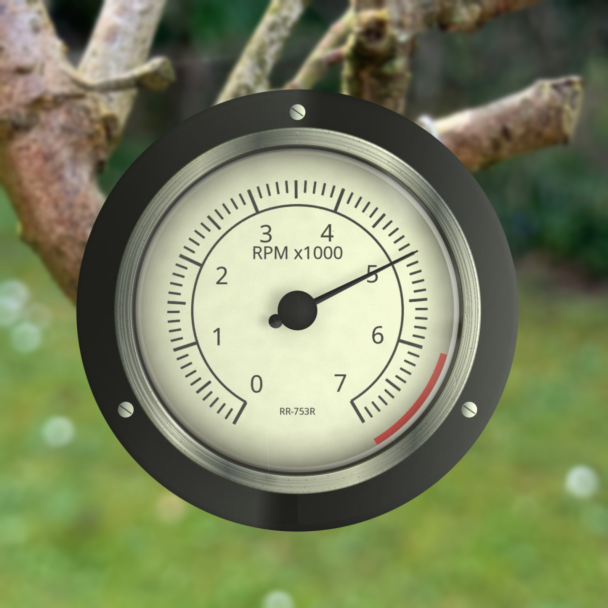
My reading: 5000,rpm
